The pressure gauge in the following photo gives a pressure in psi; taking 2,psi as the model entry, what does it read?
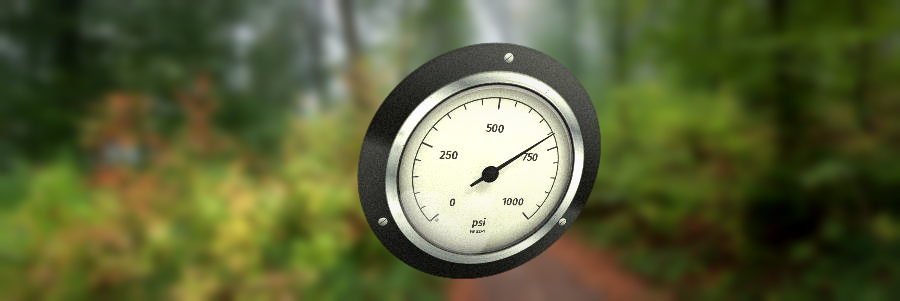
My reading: 700,psi
